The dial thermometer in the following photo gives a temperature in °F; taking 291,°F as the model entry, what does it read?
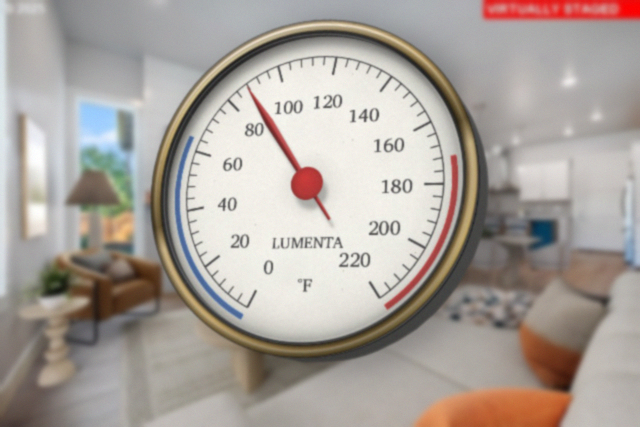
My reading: 88,°F
